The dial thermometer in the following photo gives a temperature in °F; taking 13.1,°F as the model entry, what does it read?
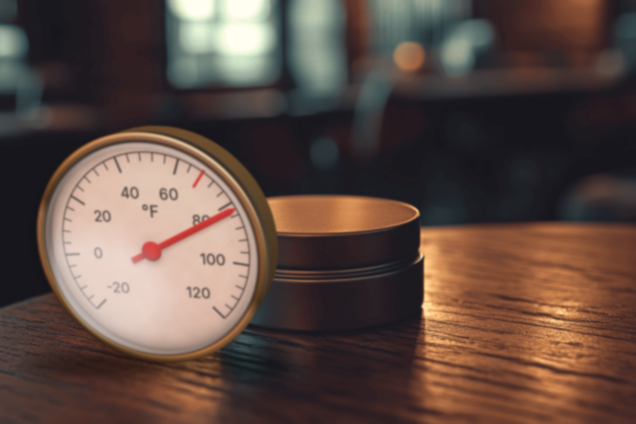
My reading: 82,°F
